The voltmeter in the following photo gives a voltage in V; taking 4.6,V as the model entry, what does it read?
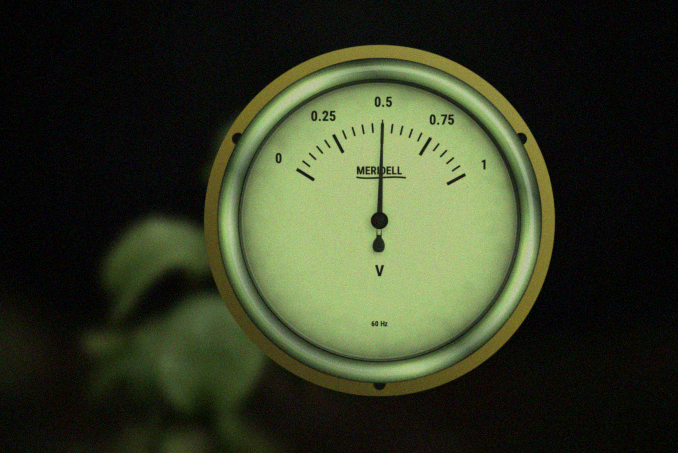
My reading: 0.5,V
